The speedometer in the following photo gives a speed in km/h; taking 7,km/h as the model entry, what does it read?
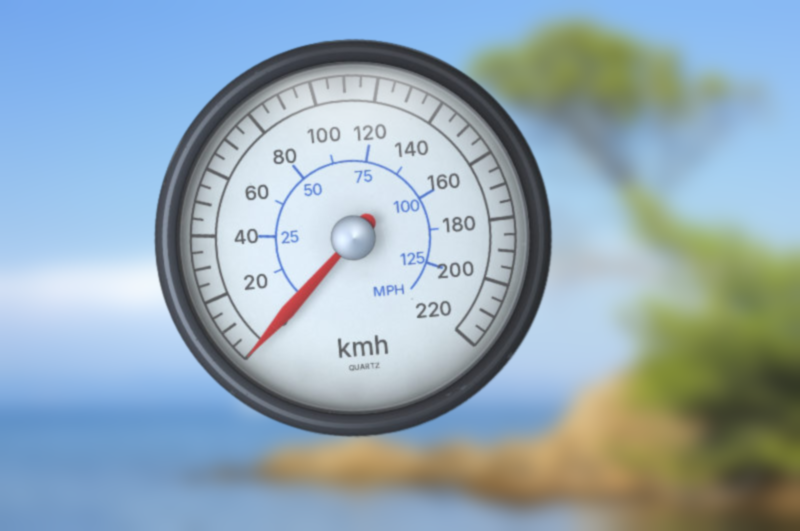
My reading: 0,km/h
